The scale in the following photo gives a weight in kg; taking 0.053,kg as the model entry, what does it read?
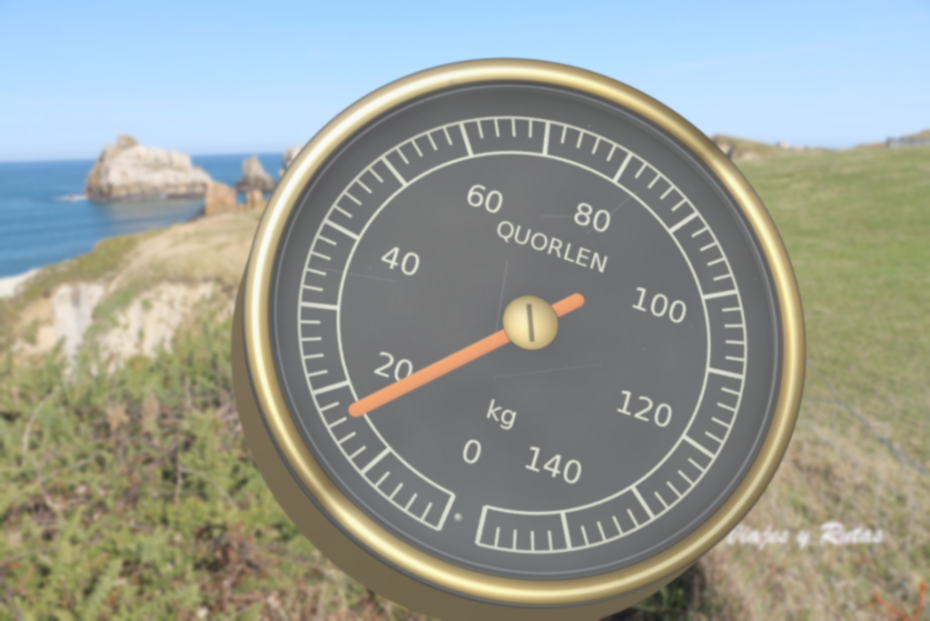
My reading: 16,kg
